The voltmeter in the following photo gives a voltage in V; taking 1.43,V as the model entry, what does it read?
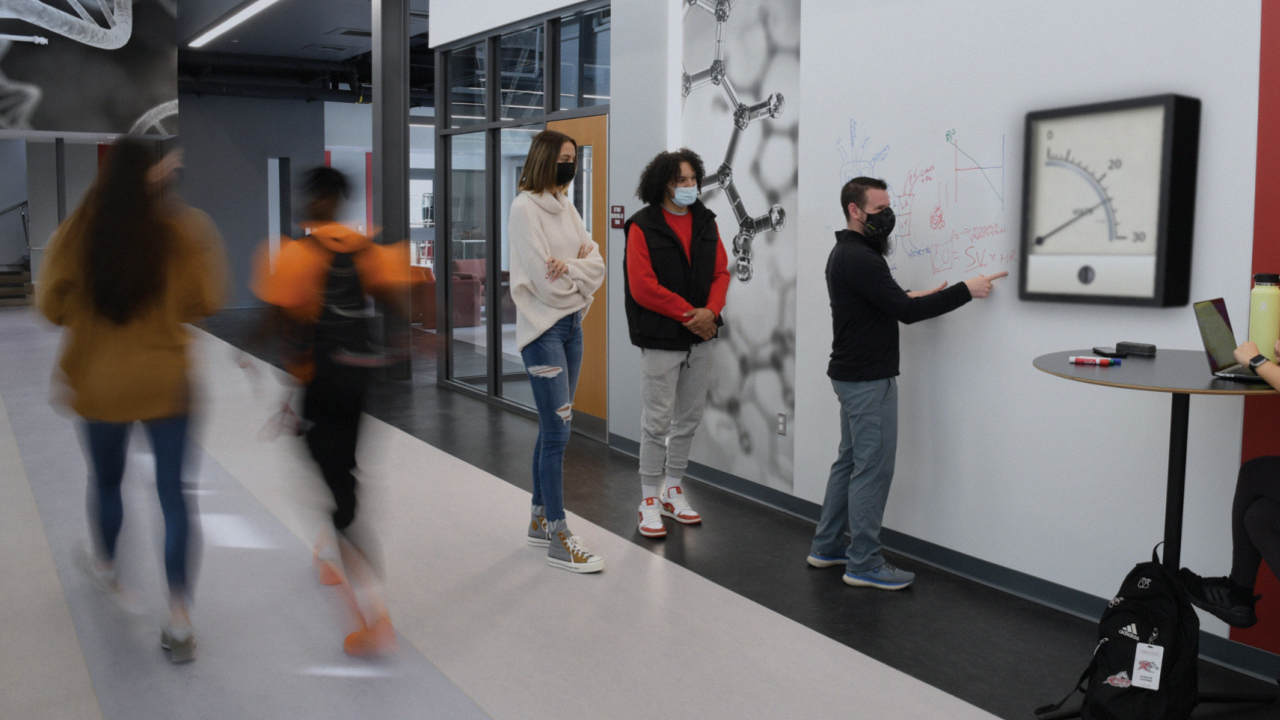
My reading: 24,V
